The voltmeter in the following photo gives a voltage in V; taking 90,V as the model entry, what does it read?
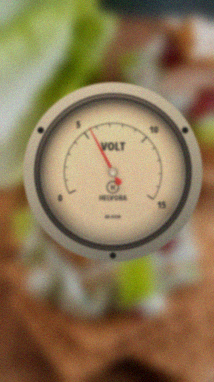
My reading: 5.5,V
